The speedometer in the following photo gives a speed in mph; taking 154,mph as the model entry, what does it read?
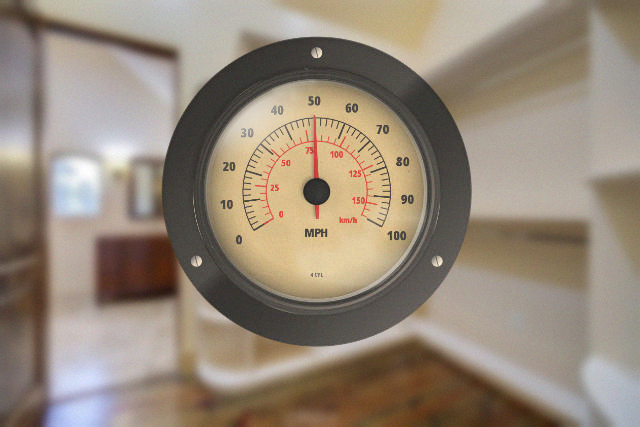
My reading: 50,mph
